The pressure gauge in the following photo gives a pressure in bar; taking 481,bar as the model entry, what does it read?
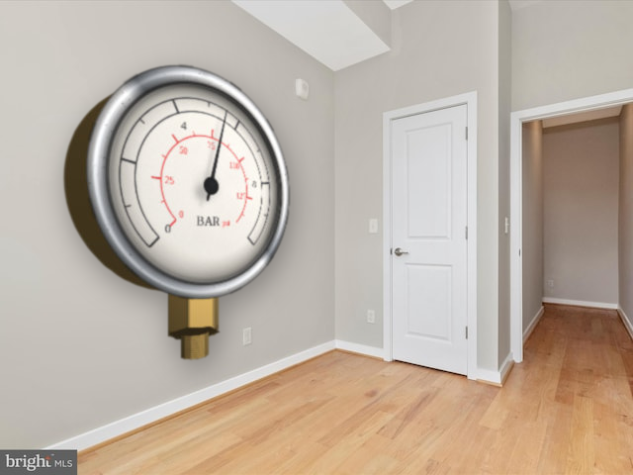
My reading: 5.5,bar
